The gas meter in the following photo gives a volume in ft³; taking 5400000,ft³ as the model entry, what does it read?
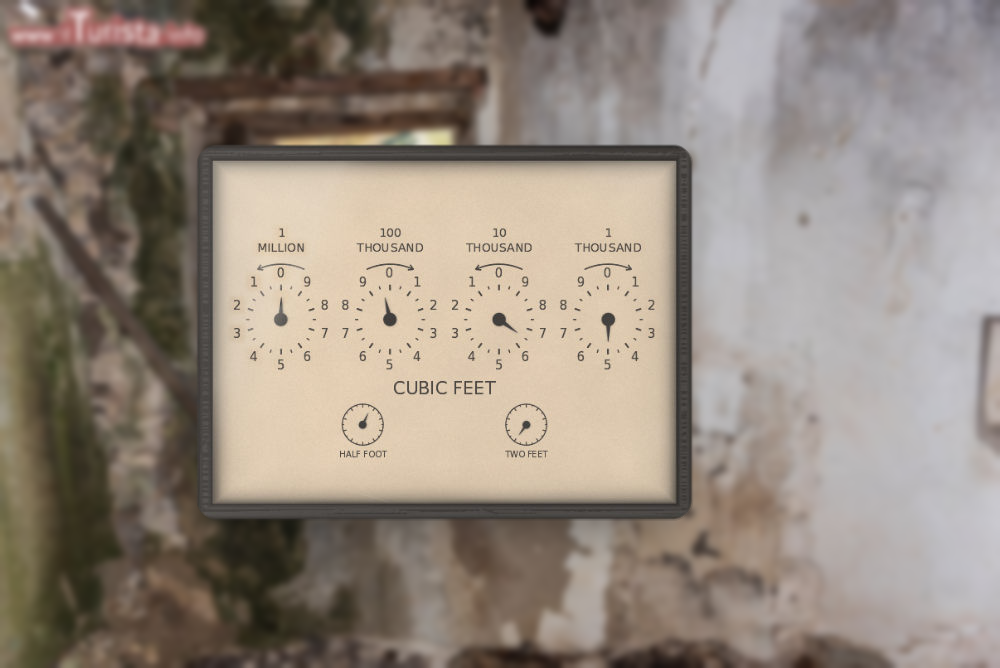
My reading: 996500,ft³
